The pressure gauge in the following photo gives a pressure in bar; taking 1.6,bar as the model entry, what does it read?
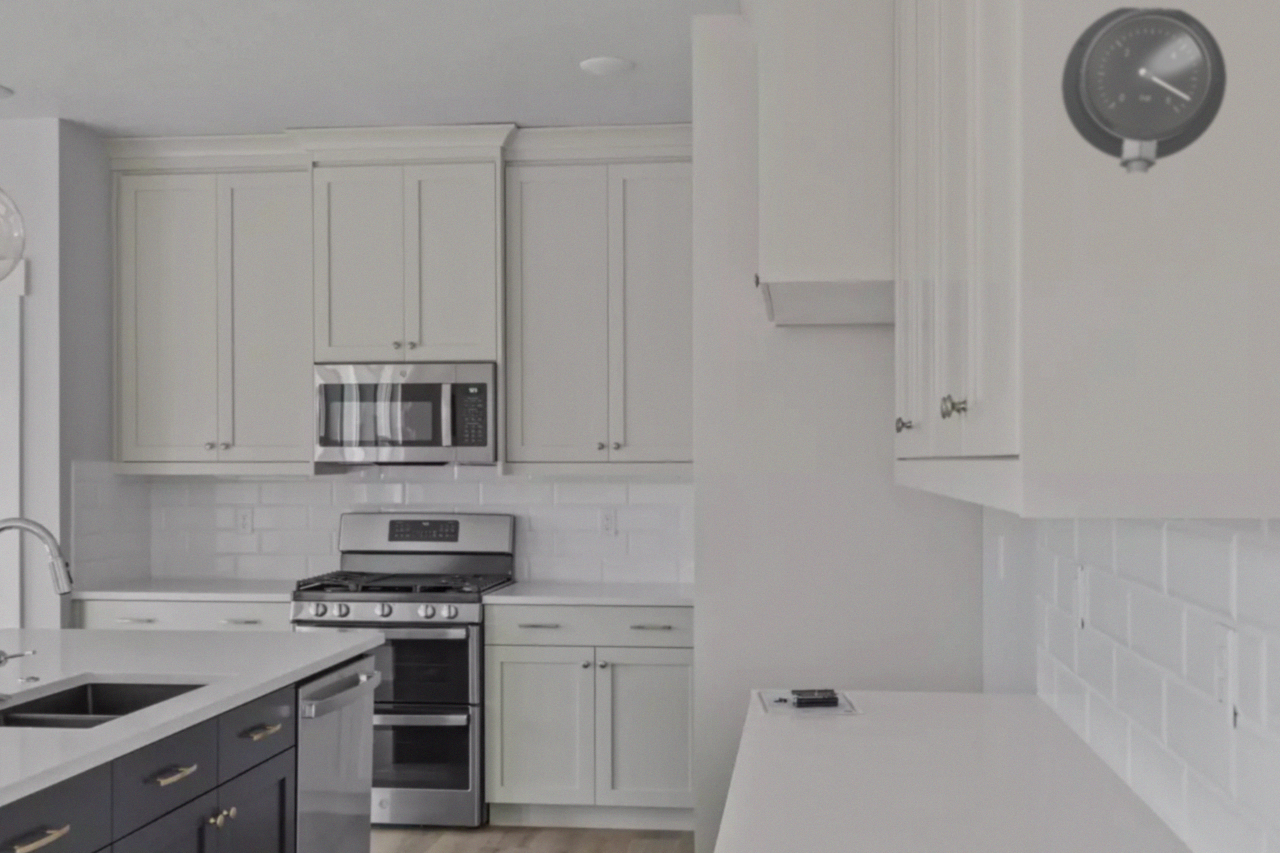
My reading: 5.6,bar
